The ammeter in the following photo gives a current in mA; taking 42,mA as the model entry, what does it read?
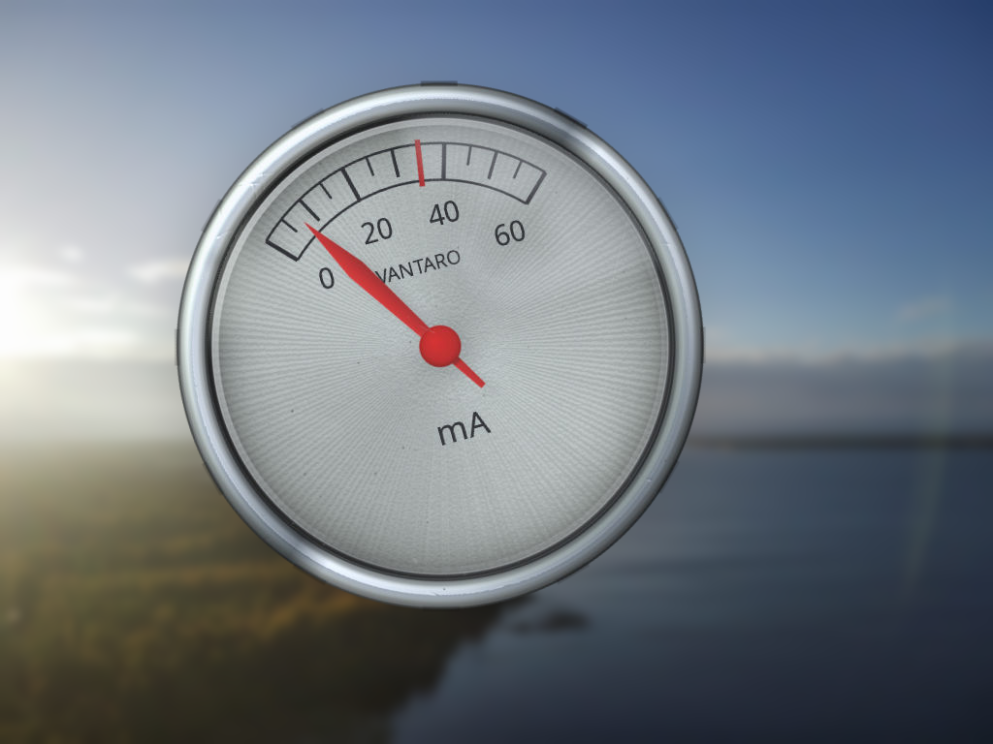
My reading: 7.5,mA
